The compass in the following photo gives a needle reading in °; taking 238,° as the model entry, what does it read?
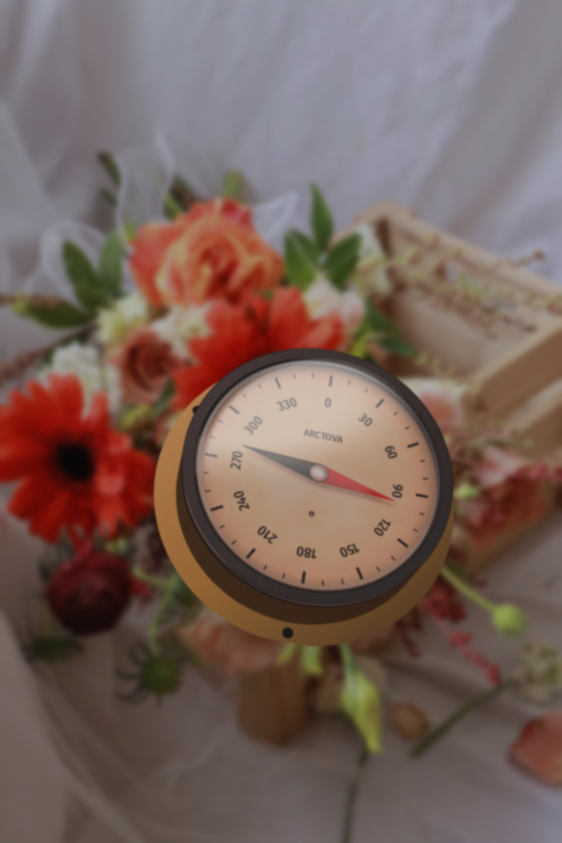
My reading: 100,°
